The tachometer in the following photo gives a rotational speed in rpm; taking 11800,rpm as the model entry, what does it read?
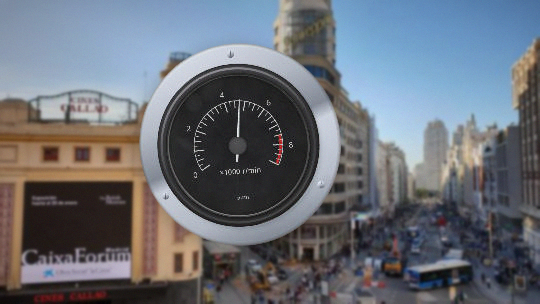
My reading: 4750,rpm
